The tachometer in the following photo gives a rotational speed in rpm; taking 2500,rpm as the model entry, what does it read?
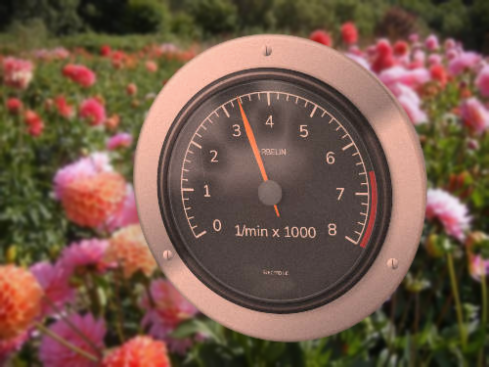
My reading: 3400,rpm
